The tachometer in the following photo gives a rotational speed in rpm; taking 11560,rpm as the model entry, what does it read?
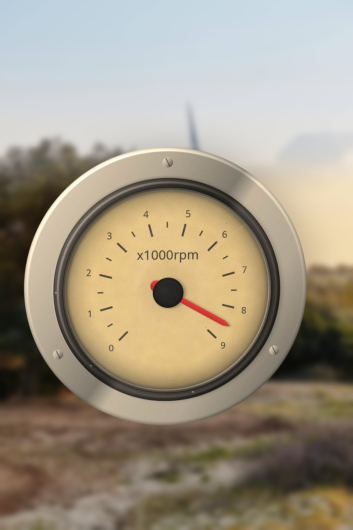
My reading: 8500,rpm
